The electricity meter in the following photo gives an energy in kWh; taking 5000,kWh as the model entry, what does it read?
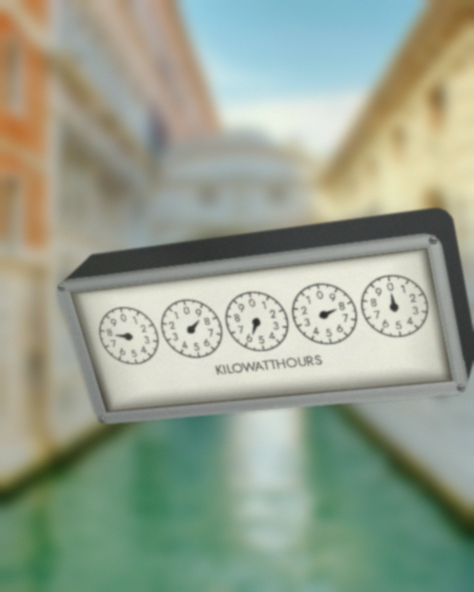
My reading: 78580,kWh
